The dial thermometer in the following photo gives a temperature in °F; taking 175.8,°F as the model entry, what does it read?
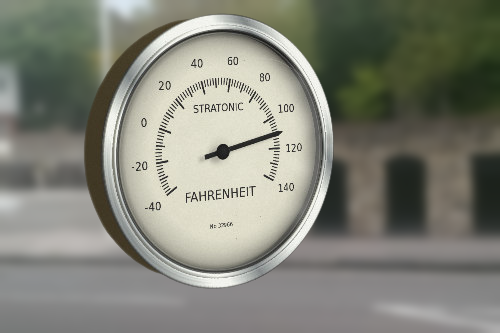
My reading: 110,°F
